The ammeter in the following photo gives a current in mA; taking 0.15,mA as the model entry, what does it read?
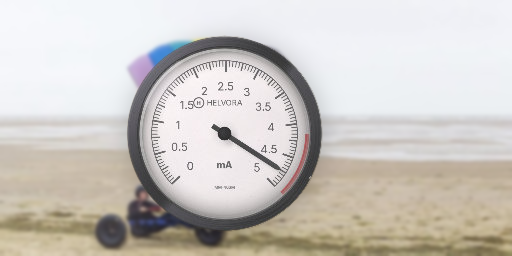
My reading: 4.75,mA
